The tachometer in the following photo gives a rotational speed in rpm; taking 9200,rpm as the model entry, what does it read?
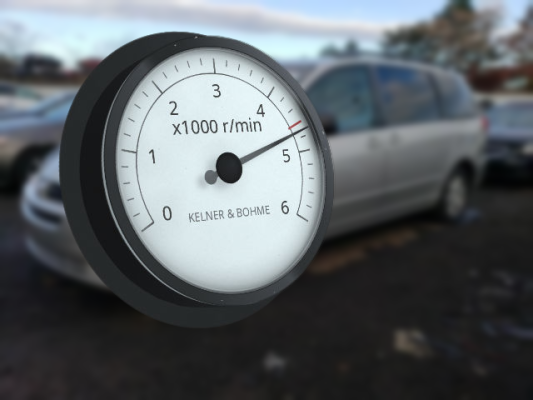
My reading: 4700,rpm
